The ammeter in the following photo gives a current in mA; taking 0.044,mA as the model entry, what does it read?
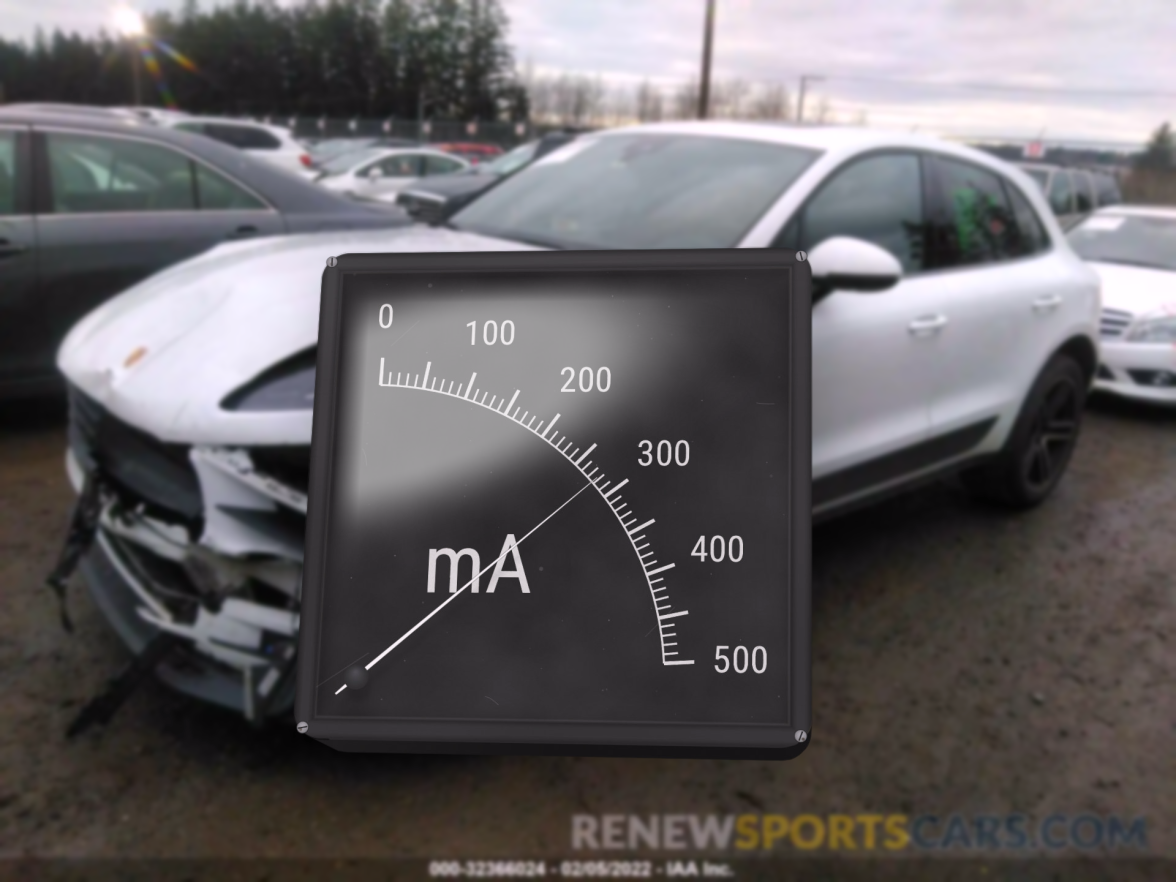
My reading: 280,mA
